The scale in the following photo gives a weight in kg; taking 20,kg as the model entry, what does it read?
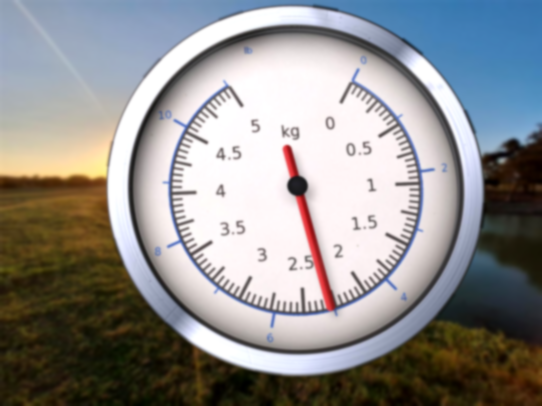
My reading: 2.3,kg
